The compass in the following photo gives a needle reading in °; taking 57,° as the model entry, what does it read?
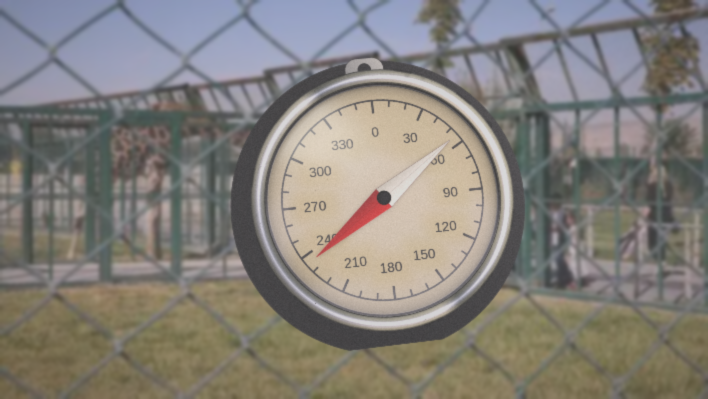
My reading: 235,°
